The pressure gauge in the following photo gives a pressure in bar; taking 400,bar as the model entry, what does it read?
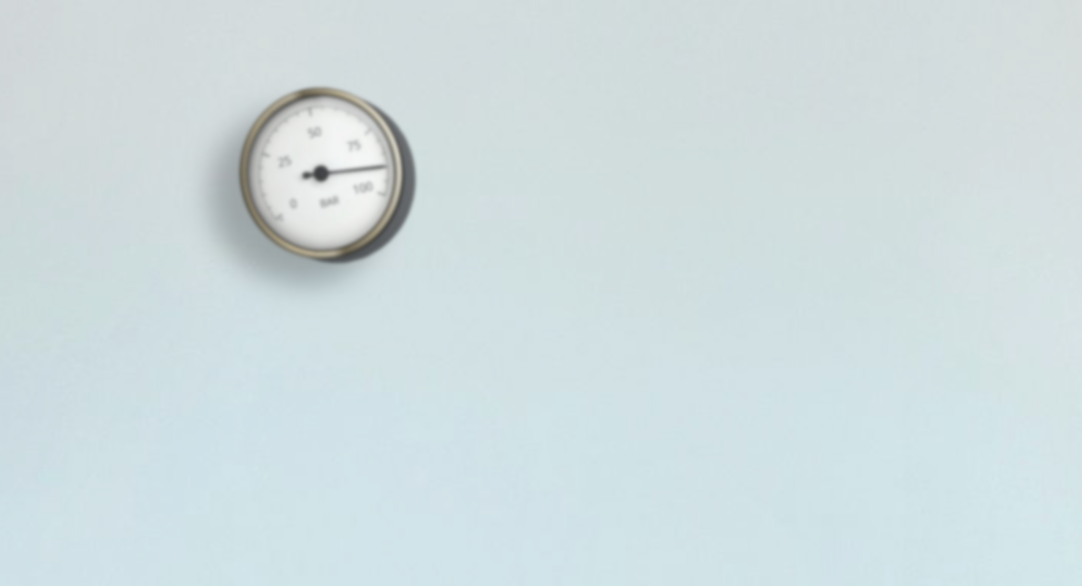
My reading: 90,bar
